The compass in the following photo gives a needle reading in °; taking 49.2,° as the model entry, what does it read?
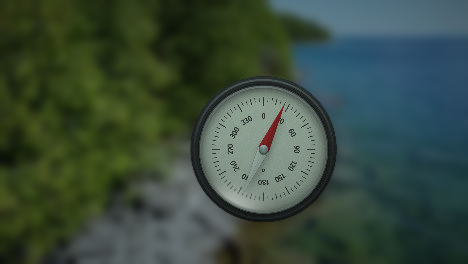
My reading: 25,°
